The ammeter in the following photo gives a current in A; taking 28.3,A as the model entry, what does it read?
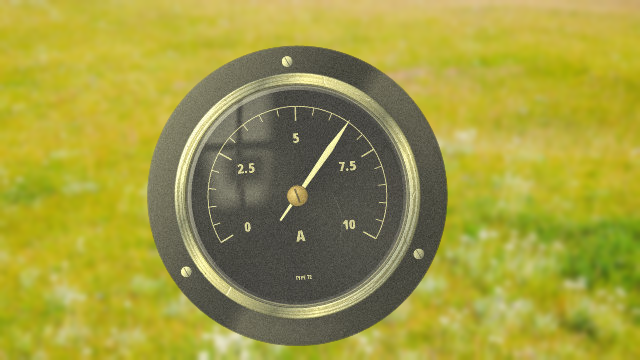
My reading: 6.5,A
